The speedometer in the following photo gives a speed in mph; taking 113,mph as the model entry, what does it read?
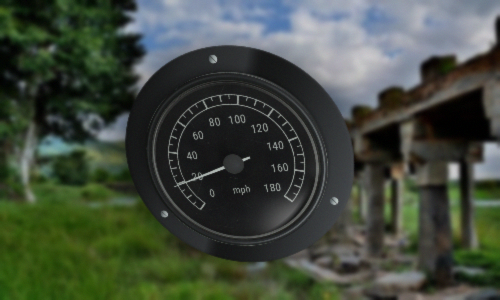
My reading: 20,mph
